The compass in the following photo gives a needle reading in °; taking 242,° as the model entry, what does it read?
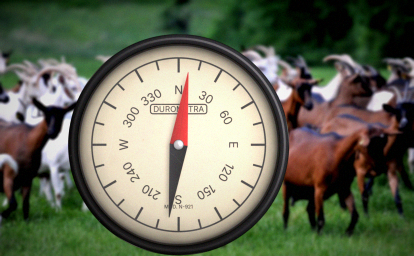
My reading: 7.5,°
